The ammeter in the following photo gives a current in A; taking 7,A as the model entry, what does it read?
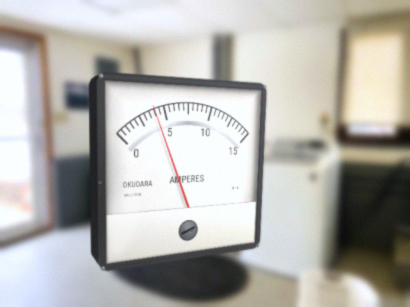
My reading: 4,A
